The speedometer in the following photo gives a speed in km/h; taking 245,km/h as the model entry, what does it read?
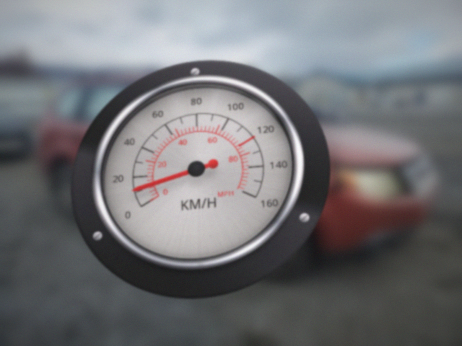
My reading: 10,km/h
